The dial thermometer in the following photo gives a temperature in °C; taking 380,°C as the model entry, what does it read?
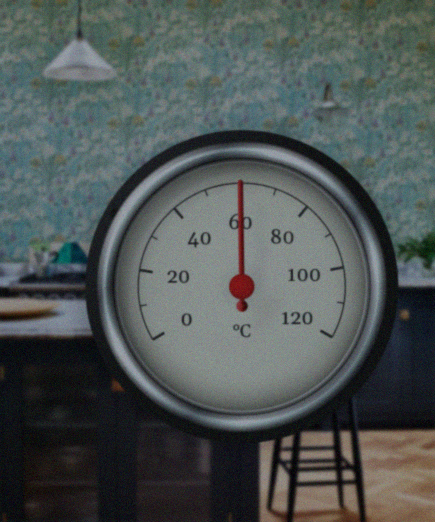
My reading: 60,°C
